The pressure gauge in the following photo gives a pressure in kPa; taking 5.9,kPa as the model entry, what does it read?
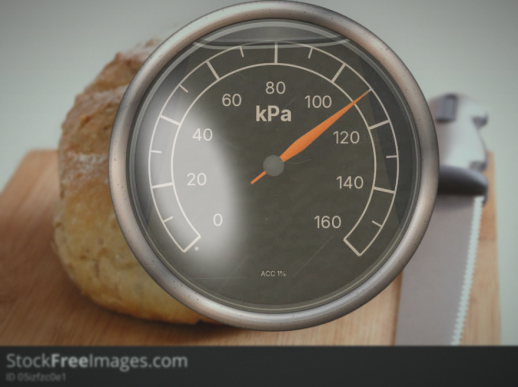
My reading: 110,kPa
